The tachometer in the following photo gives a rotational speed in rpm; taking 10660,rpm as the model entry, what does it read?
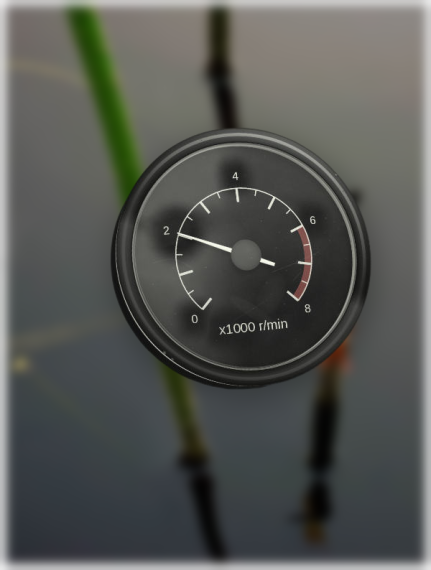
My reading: 2000,rpm
